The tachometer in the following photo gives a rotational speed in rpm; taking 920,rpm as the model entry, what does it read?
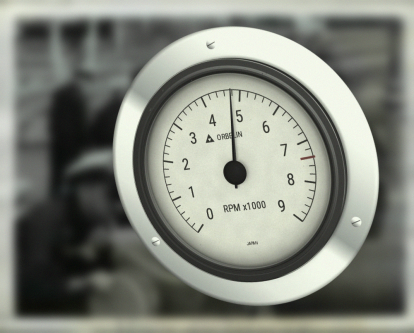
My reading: 4800,rpm
